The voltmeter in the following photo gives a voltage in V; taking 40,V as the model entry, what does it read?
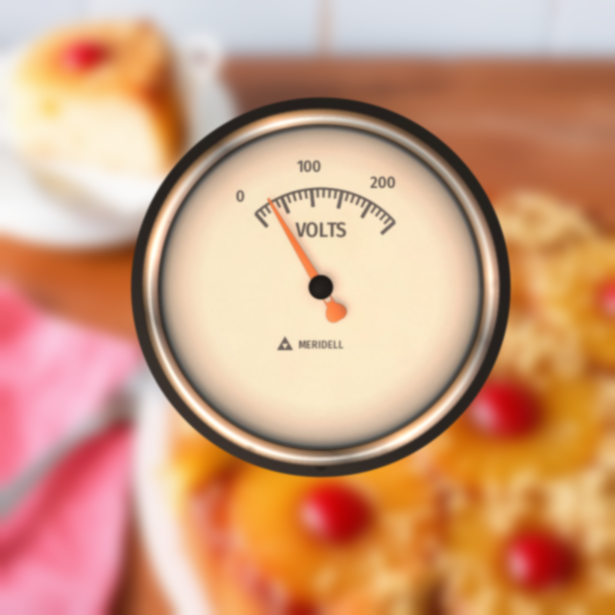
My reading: 30,V
